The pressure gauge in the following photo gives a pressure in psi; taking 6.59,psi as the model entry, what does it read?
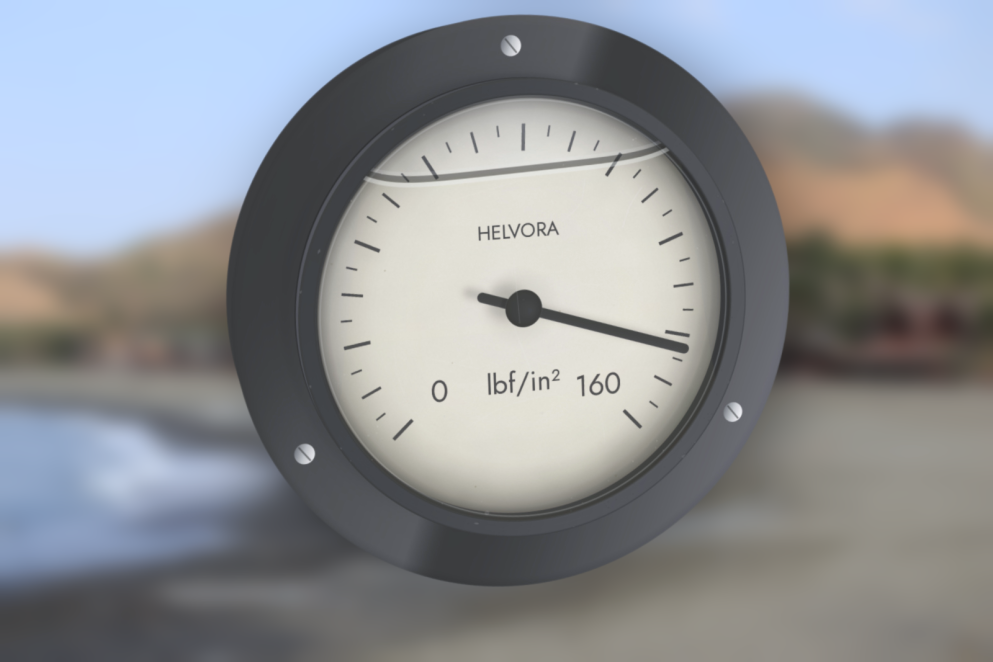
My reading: 142.5,psi
